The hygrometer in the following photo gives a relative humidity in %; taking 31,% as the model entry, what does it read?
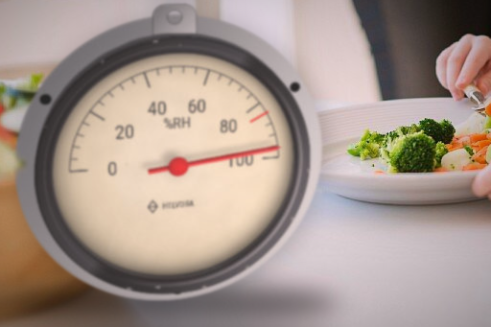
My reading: 96,%
